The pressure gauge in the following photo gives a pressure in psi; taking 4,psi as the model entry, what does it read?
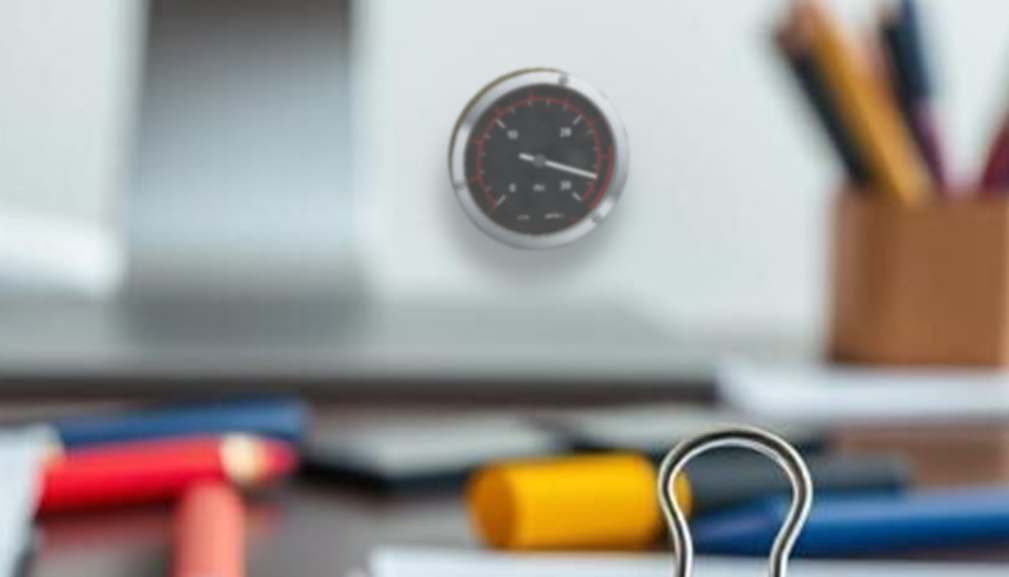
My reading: 27,psi
